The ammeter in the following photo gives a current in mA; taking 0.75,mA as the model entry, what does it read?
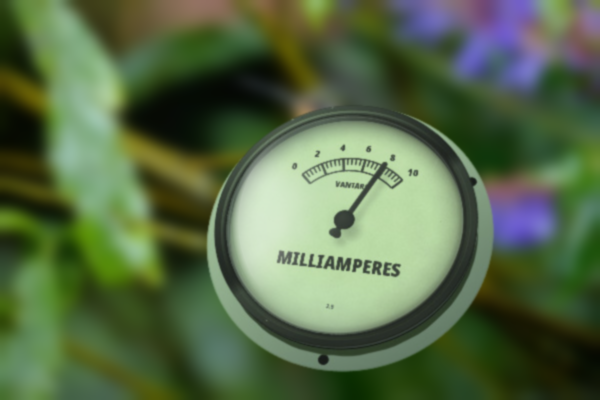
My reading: 8,mA
